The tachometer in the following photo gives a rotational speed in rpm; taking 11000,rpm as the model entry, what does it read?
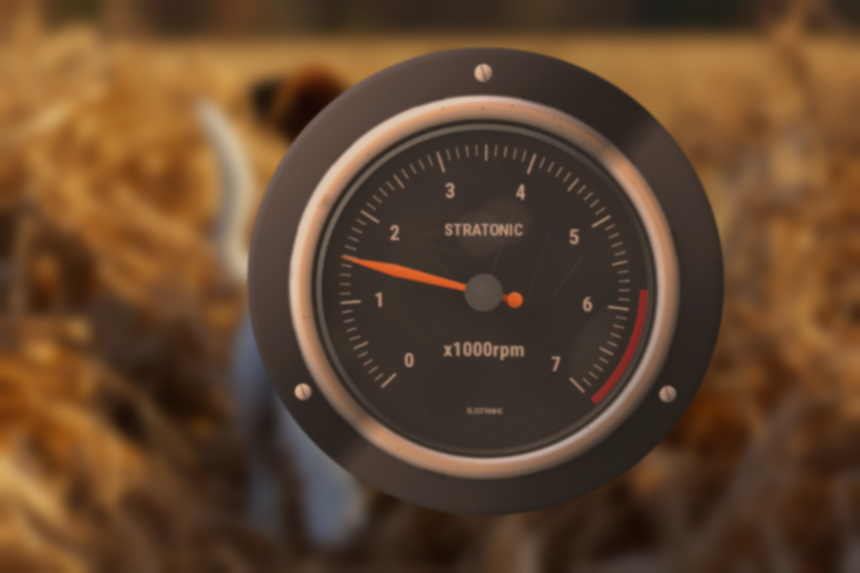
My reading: 1500,rpm
